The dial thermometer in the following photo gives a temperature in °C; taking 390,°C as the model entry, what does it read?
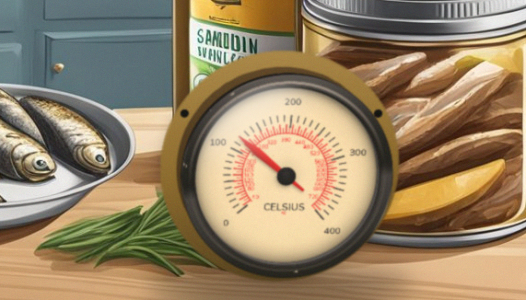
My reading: 120,°C
